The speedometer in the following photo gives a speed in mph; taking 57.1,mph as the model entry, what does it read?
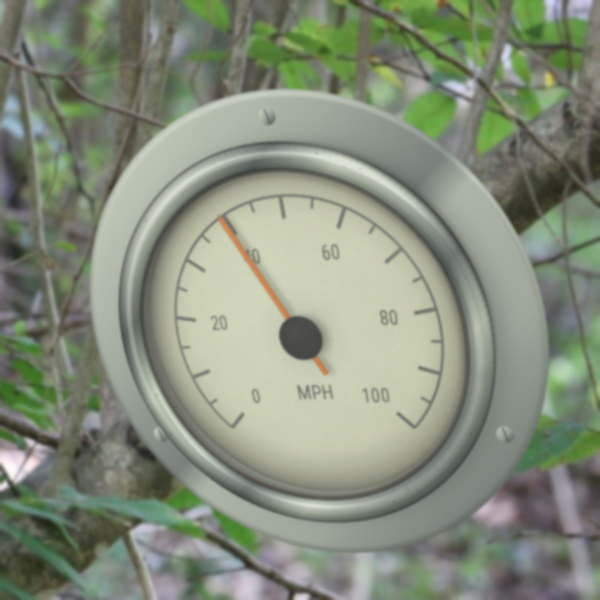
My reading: 40,mph
